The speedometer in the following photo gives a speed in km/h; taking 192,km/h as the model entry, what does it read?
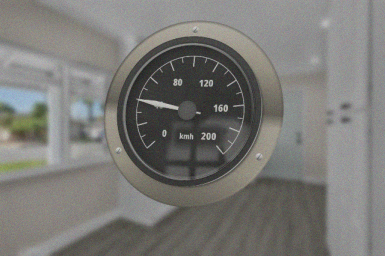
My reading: 40,km/h
